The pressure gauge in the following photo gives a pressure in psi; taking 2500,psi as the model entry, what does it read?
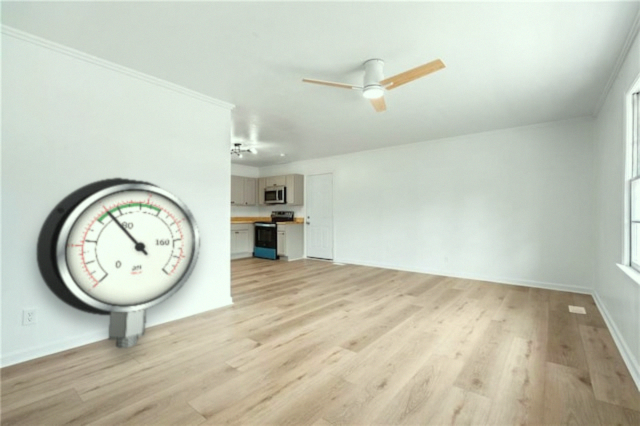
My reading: 70,psi
